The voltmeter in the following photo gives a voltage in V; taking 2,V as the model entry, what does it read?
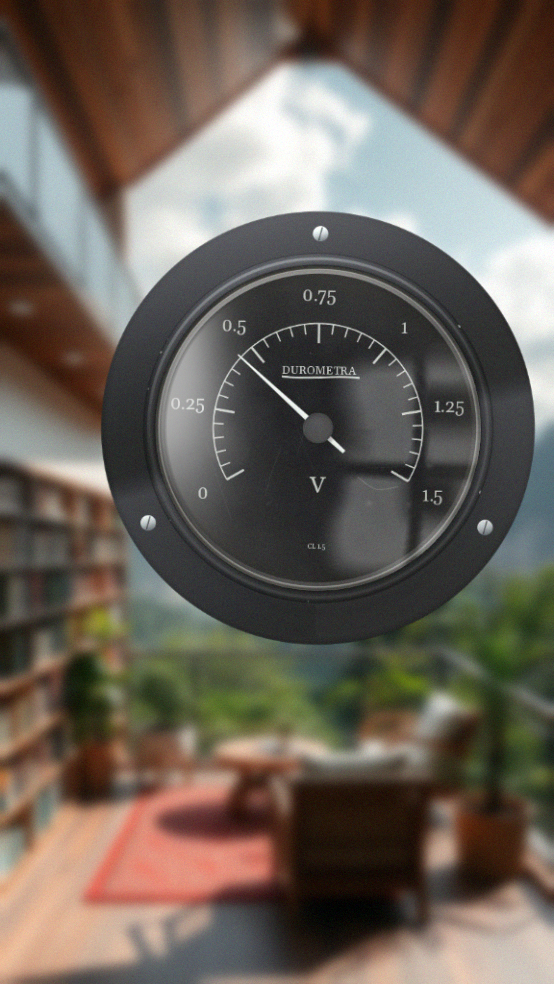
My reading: 0.45,V
